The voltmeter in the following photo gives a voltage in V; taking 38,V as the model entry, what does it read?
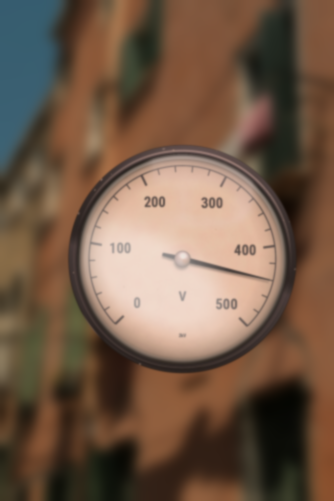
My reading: 440,V
